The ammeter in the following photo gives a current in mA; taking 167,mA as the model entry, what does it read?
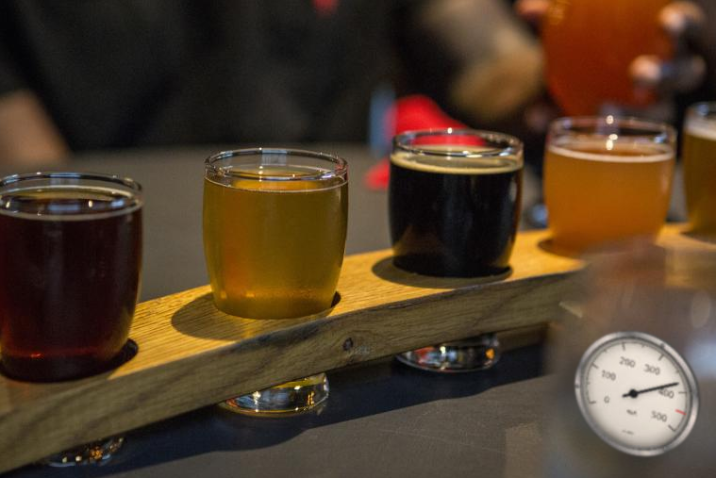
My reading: 375,mA
